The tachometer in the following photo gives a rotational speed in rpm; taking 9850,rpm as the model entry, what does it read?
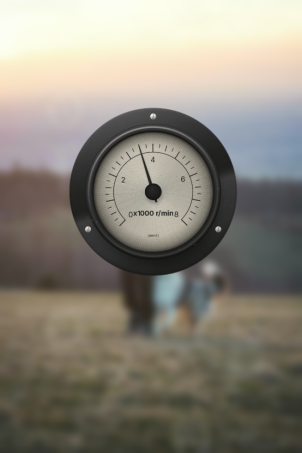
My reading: 3500,rpm
